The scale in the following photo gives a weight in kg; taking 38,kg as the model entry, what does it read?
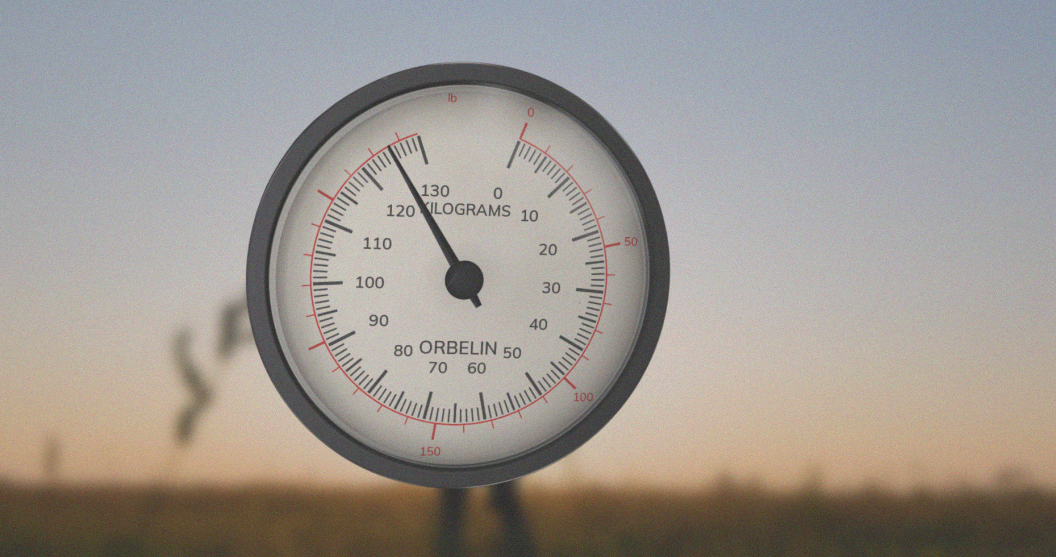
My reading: 125,kg
